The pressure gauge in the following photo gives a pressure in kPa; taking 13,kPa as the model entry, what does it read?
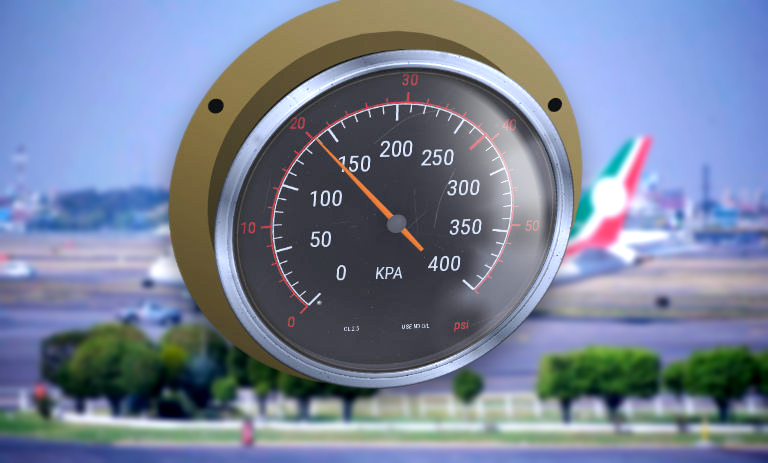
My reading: 140,kPa
